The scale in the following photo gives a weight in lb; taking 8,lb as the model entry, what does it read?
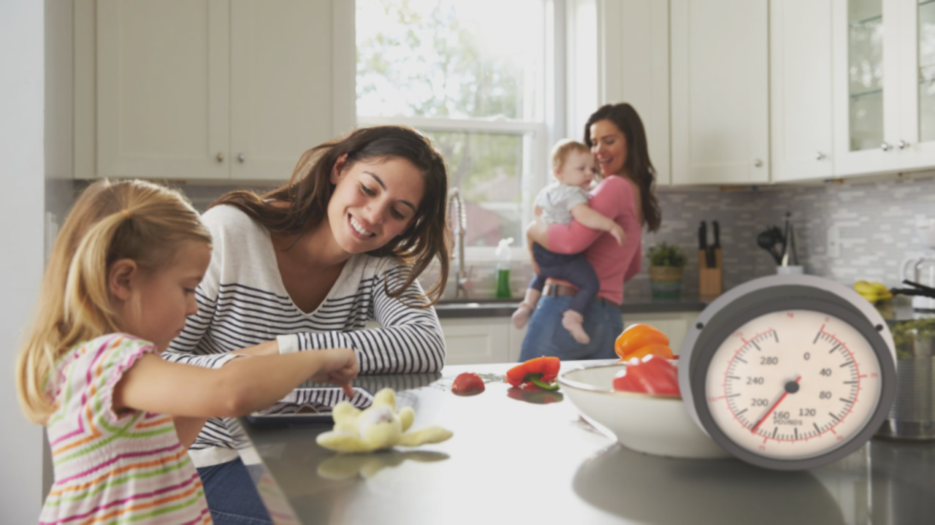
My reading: 180,lb
